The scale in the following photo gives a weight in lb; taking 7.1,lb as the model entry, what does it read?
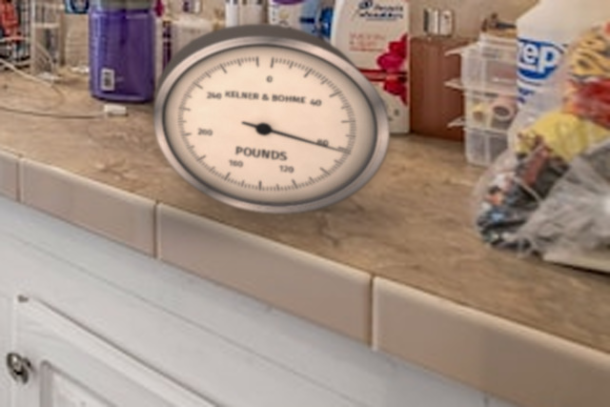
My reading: 80,lb
